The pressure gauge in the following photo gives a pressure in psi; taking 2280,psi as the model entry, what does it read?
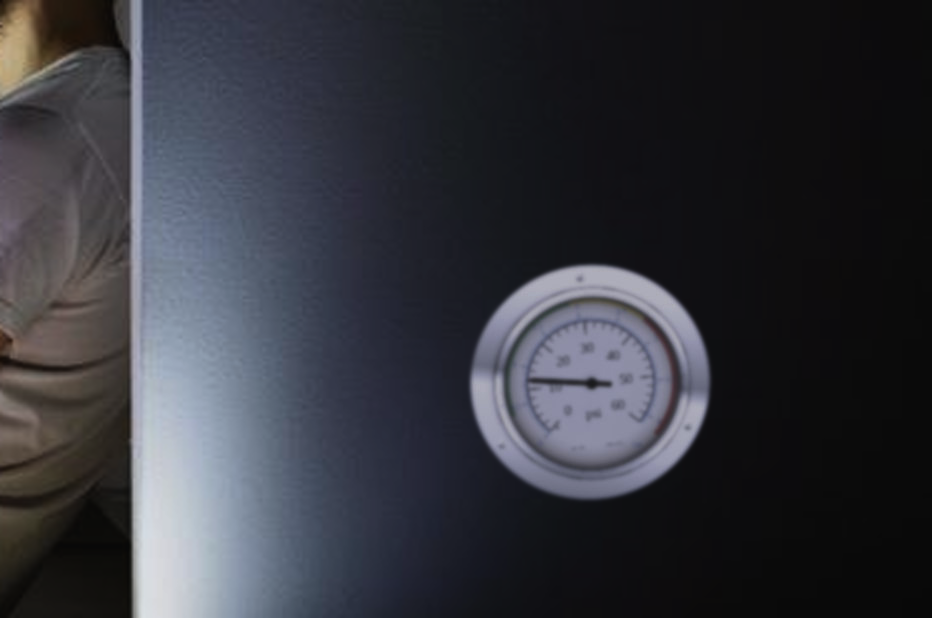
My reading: 12,psi
